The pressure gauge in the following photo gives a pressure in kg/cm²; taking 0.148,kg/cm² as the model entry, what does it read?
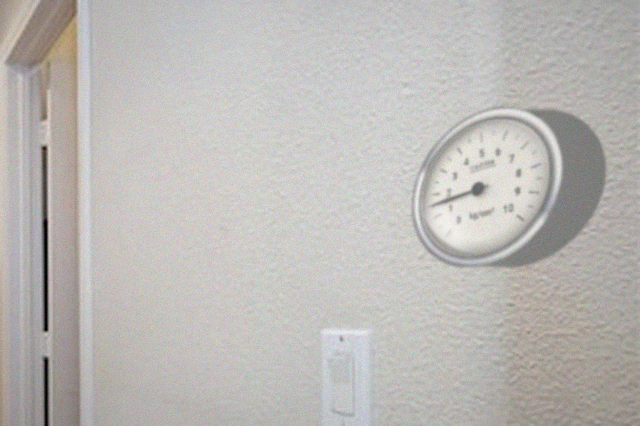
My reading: 1.5,kg/cm²
